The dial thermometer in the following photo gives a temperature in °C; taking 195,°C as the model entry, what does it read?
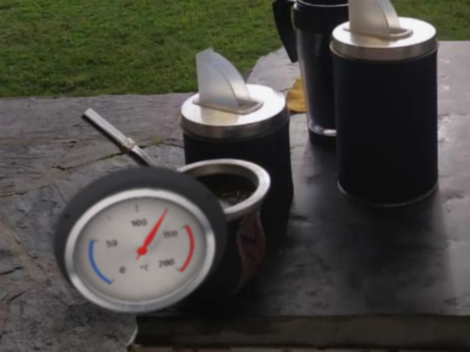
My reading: 125,°C
